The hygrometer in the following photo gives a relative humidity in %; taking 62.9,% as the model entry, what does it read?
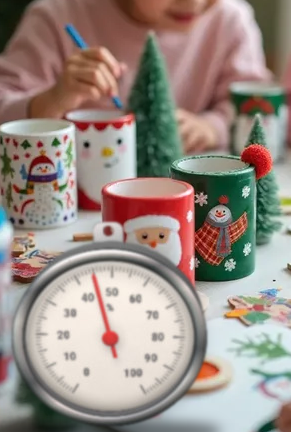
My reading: 45,%
